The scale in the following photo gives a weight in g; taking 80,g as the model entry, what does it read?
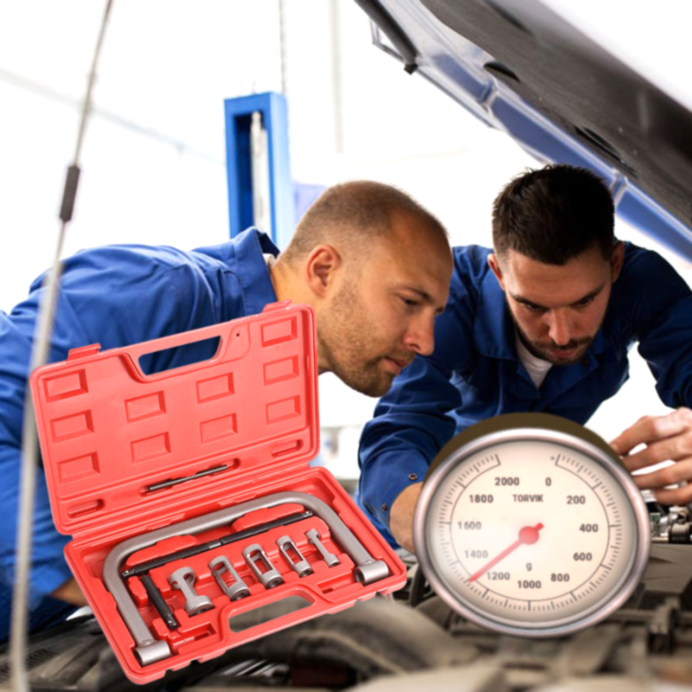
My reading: 1300,g
